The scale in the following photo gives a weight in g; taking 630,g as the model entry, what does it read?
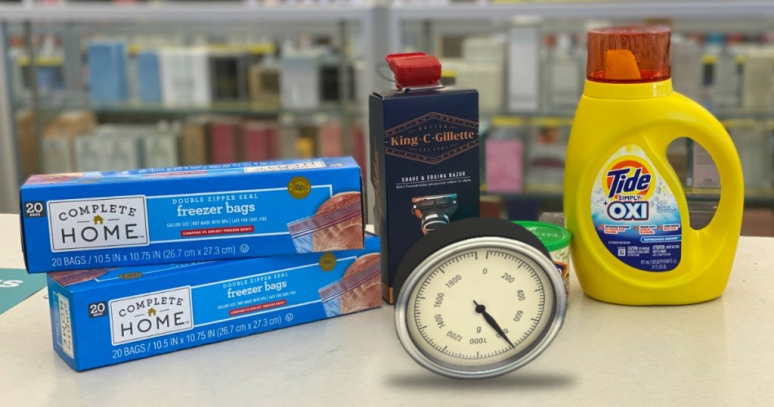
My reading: 800,g
